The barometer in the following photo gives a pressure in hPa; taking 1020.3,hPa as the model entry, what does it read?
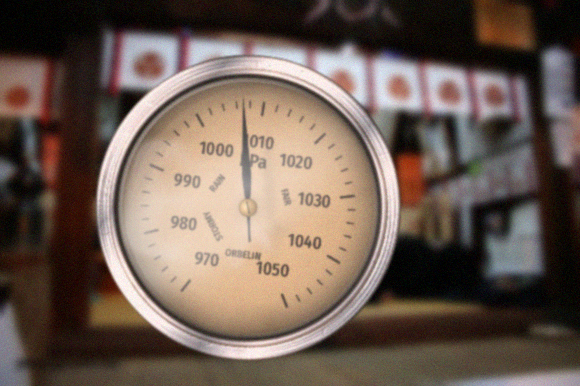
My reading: 1007,hPa
